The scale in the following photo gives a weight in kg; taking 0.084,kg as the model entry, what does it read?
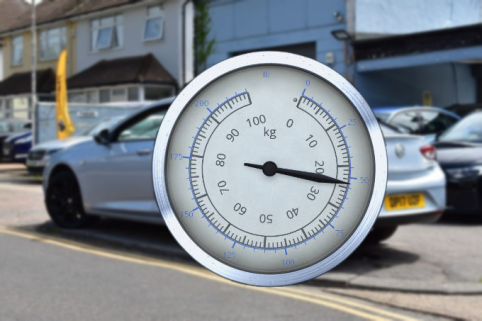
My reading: 24,kg
